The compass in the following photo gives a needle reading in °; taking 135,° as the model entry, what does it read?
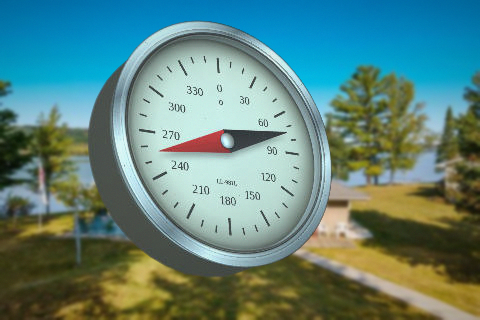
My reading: 255,°
